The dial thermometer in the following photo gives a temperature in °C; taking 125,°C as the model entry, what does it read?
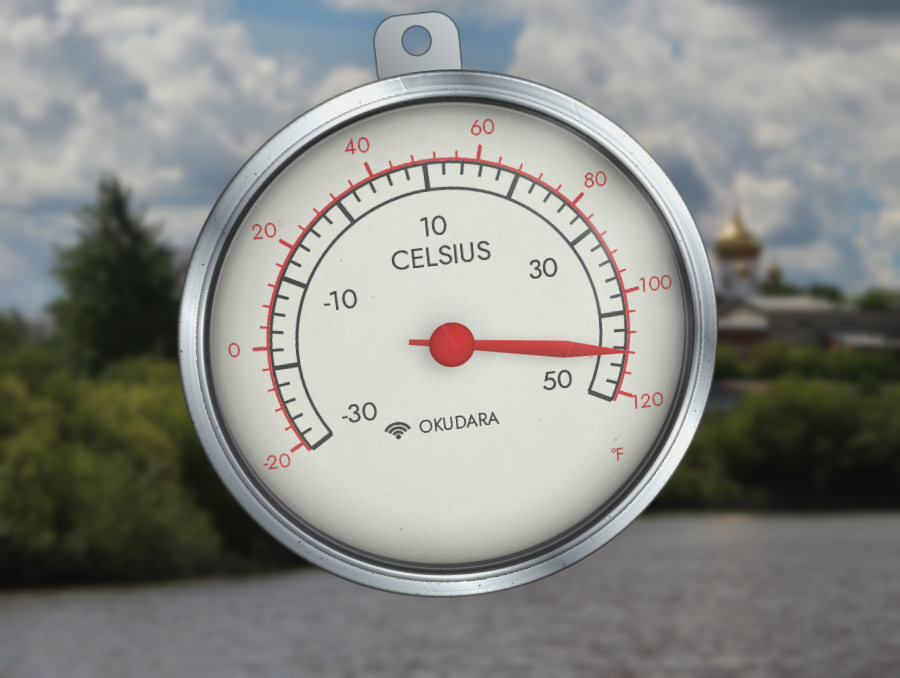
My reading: 44,°C
